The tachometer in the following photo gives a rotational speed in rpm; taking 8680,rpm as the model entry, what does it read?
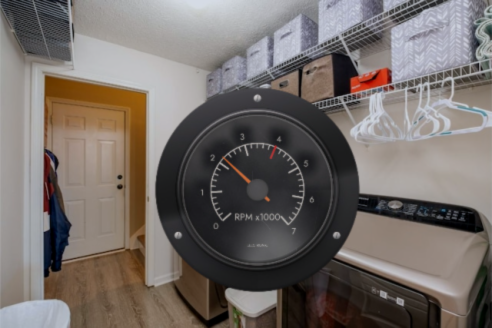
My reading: 2200,rpm
